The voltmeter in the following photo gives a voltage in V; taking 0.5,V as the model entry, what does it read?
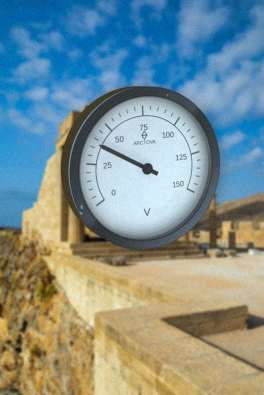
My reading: 37.5,V
